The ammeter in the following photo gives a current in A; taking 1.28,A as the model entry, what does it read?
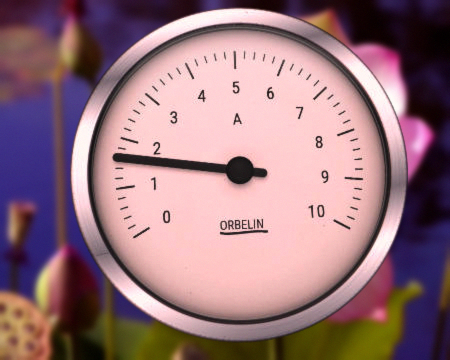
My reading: 1.6,A
